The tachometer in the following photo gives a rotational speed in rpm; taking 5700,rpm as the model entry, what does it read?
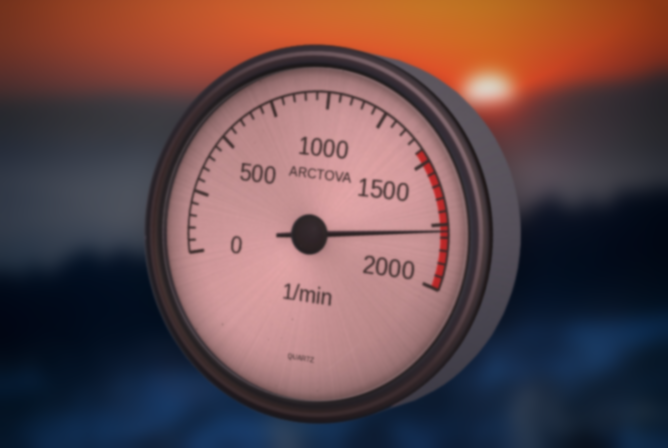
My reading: 1775,rpm
